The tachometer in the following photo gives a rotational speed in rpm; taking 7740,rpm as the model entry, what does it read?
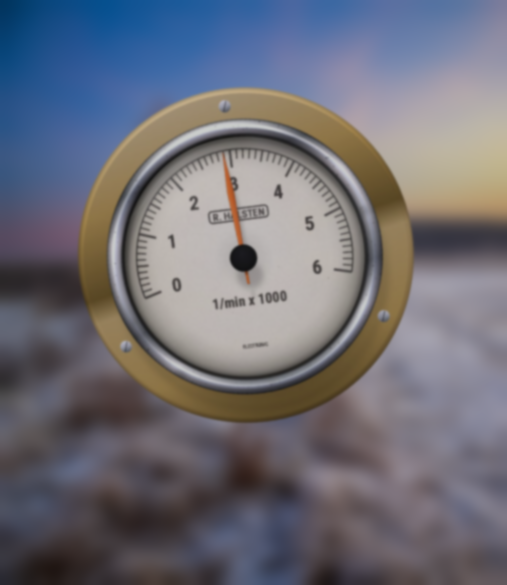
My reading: 2900,rpm
